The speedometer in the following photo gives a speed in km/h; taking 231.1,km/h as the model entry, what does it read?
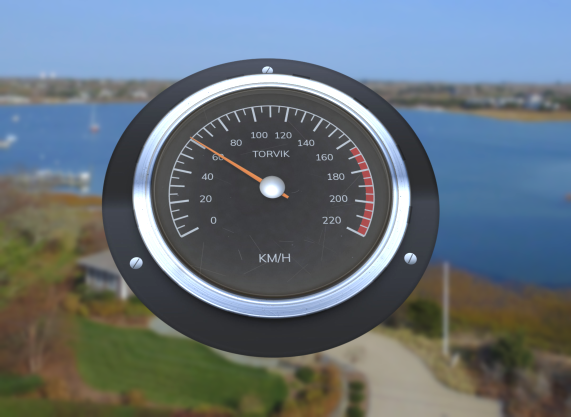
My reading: 60,km/h
